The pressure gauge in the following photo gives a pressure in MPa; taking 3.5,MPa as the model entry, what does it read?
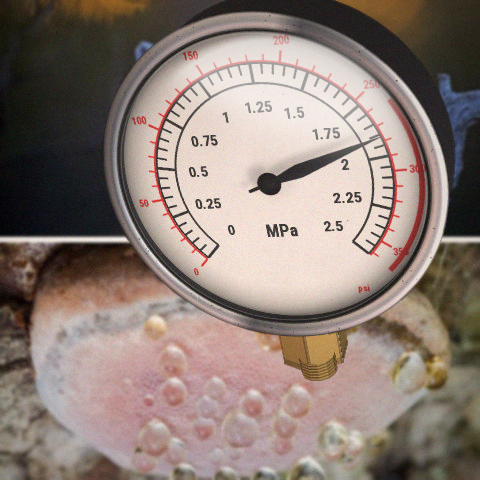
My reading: 1.9,MPa
